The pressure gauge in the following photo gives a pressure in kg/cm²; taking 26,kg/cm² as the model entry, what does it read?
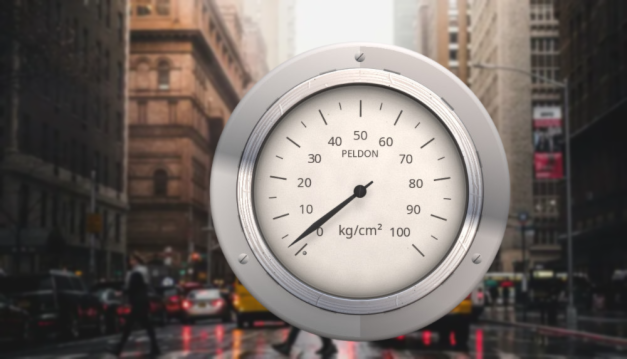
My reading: 2.5,kg/cm²
